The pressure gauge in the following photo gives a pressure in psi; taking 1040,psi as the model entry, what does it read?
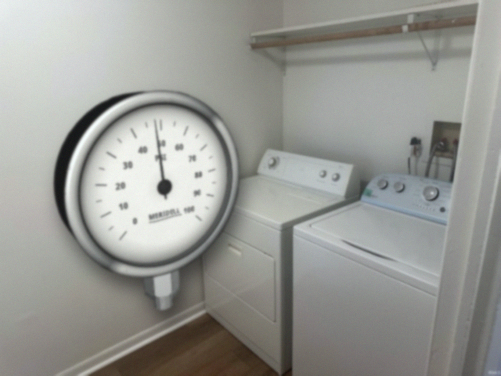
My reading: 47.5,psi
